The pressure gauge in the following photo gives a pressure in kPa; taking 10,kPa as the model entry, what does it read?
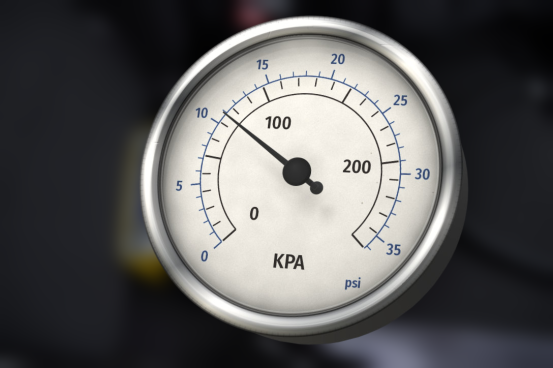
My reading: 75,kPa
